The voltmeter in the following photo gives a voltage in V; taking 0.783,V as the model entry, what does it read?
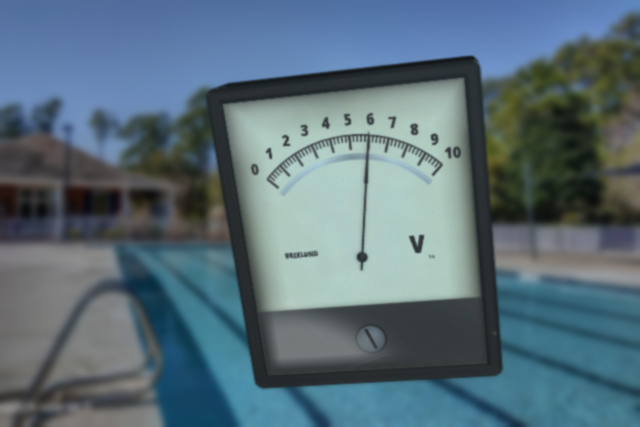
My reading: 6,V
